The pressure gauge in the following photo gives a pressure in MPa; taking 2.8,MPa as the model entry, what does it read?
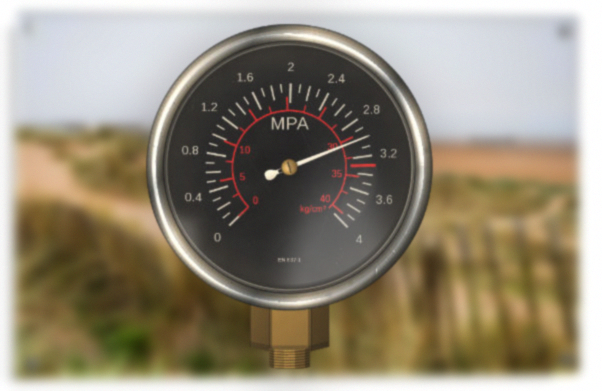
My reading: 3,MPa
